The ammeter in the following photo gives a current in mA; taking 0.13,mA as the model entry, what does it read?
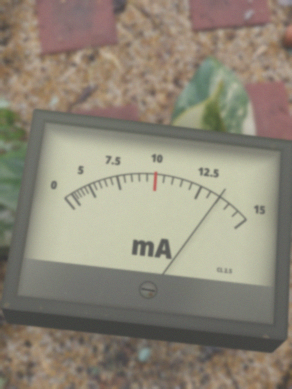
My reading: 13.5,mA
